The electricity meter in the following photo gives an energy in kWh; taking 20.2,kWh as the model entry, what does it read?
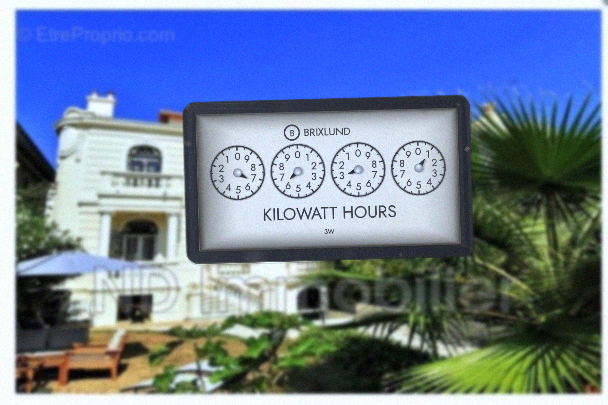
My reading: 6631,kWh
